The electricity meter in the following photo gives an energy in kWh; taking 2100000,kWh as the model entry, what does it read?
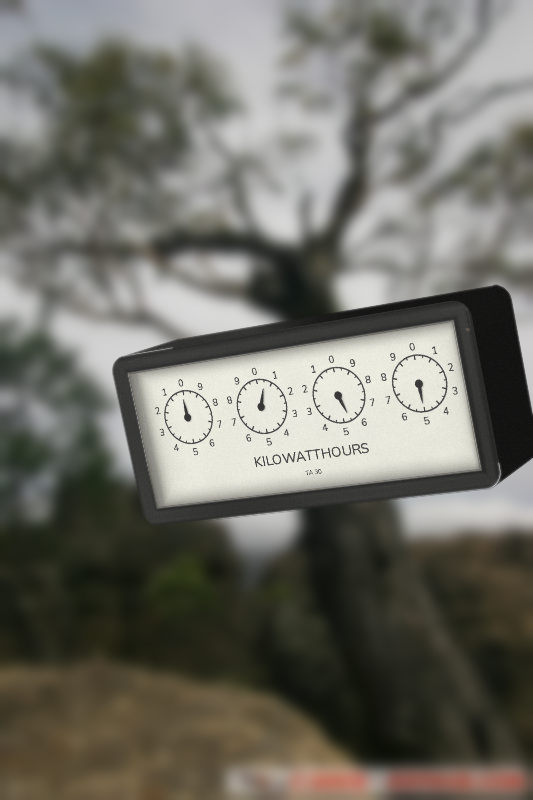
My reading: 55,kWh
